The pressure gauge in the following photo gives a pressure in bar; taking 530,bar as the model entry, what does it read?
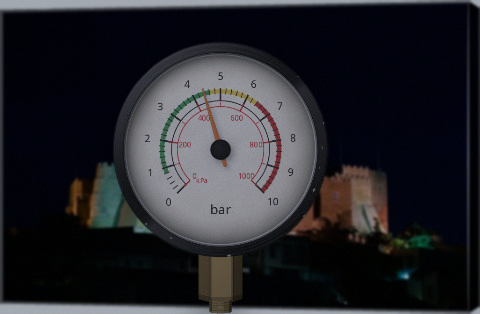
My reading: 4.4,bar
